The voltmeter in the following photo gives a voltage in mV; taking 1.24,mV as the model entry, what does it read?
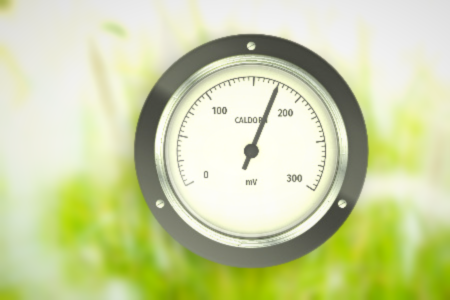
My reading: 175,mV
